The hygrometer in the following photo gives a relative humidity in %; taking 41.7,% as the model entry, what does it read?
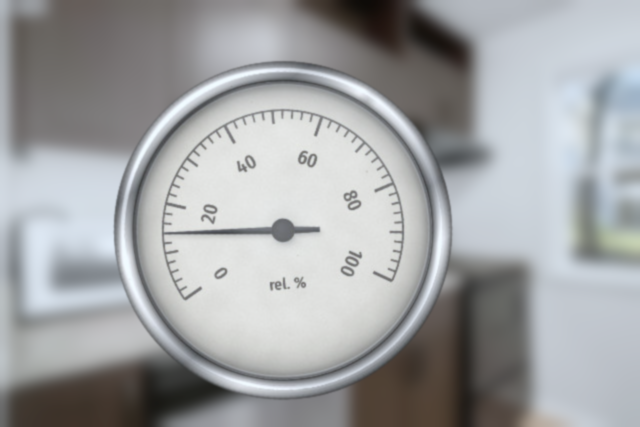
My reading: 14,%
